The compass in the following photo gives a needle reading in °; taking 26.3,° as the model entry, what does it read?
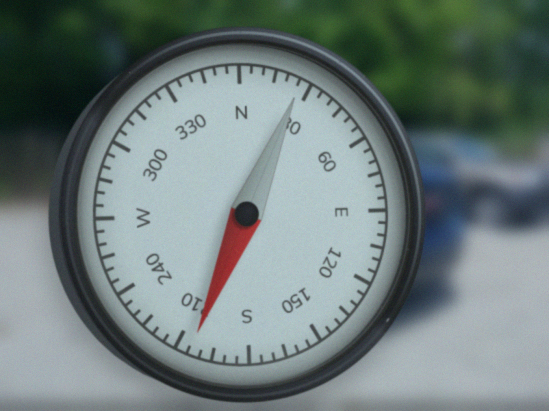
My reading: 205,°
